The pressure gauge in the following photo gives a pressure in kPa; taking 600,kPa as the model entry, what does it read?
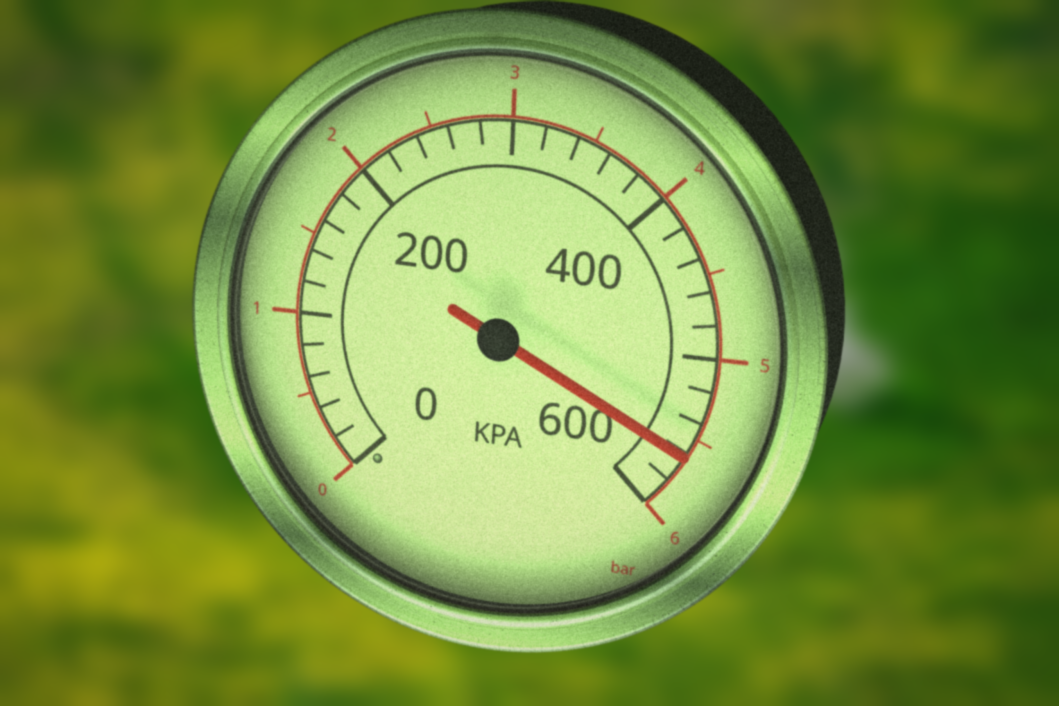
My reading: 560,kPa
